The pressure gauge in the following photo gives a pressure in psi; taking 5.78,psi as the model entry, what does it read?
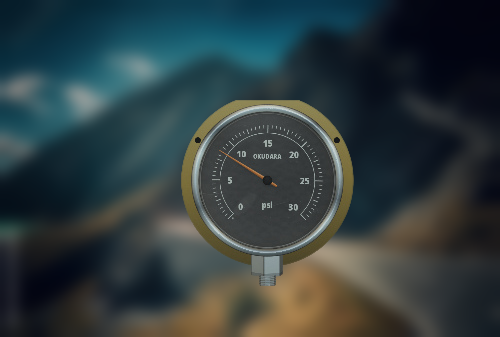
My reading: 8.5,psi
